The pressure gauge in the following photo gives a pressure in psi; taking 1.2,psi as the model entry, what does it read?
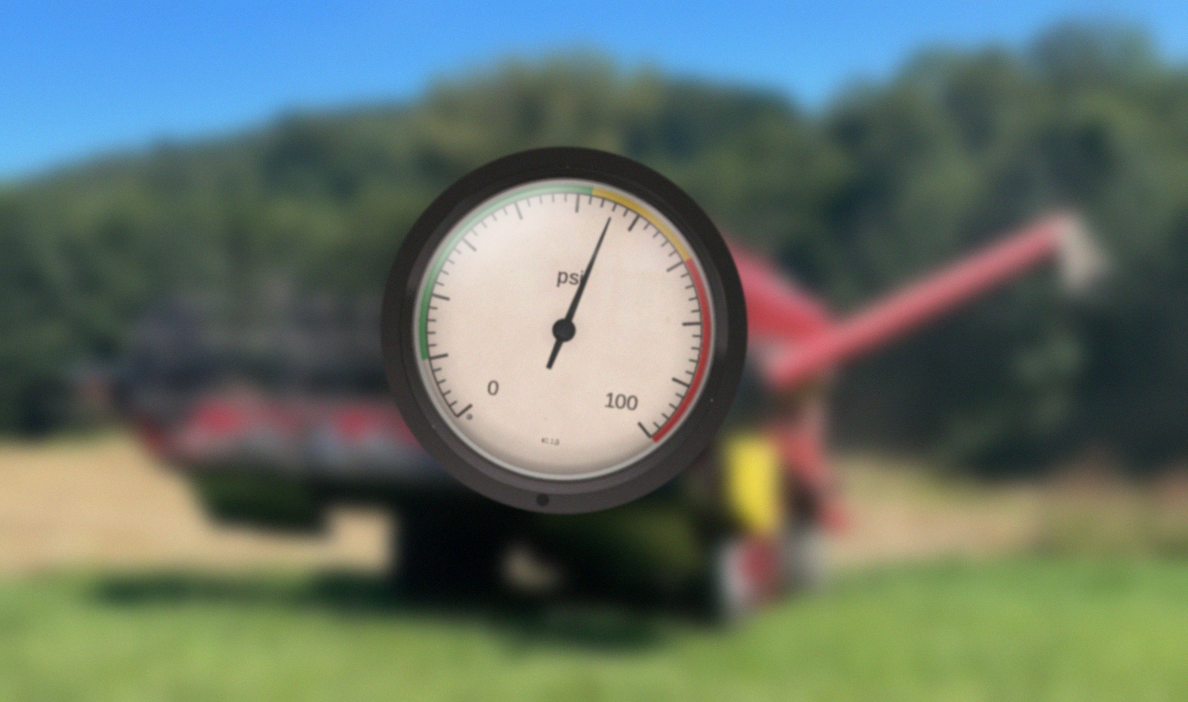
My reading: 56,psi
